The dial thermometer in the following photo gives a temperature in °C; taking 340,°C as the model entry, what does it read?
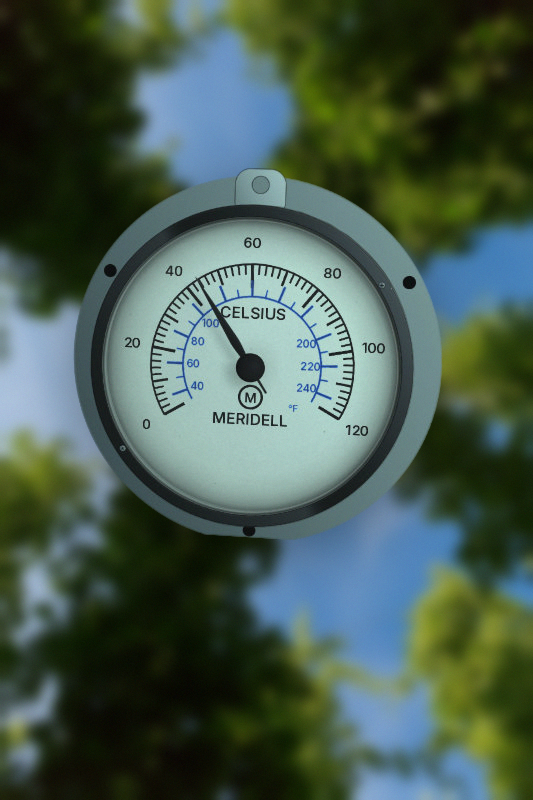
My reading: 44,°C
